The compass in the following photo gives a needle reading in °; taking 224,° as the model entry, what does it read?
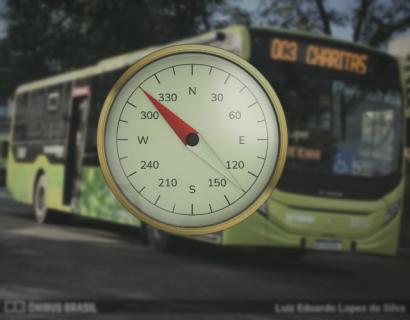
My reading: 315,°
